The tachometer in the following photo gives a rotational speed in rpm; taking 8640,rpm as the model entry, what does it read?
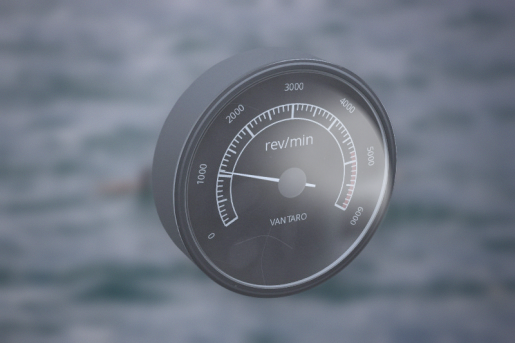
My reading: 1100,rpm
